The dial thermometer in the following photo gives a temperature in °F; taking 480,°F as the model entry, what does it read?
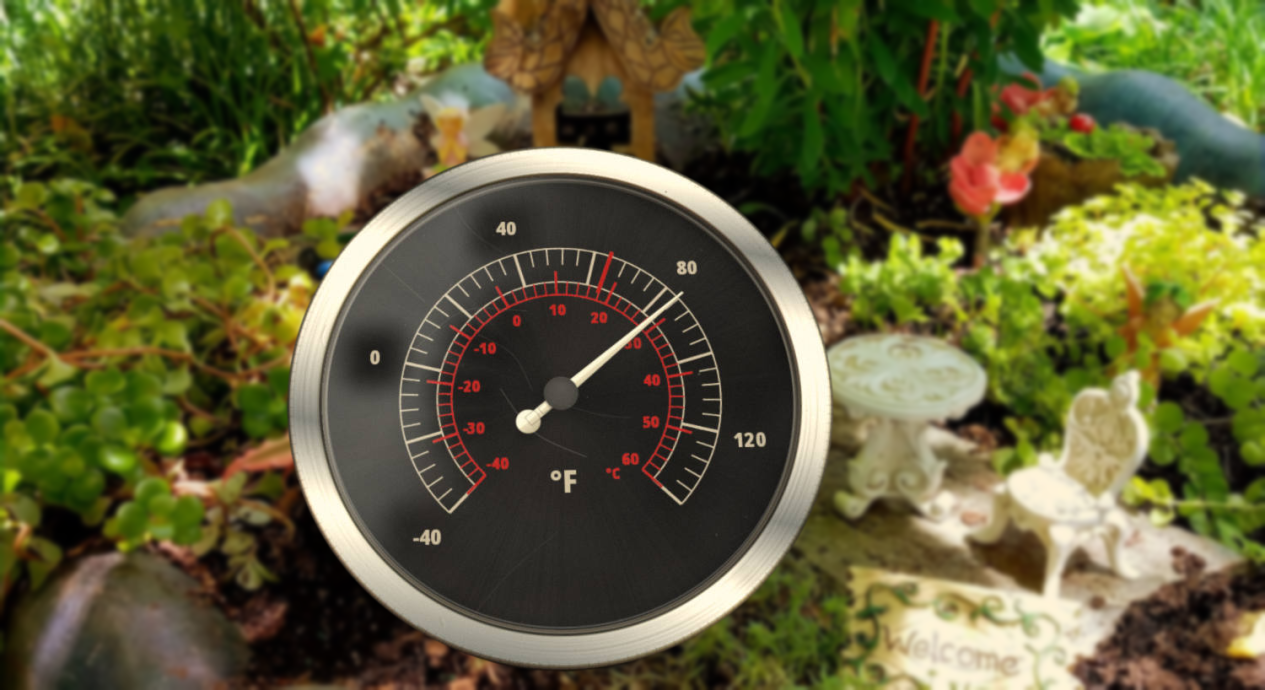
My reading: 84,°F
